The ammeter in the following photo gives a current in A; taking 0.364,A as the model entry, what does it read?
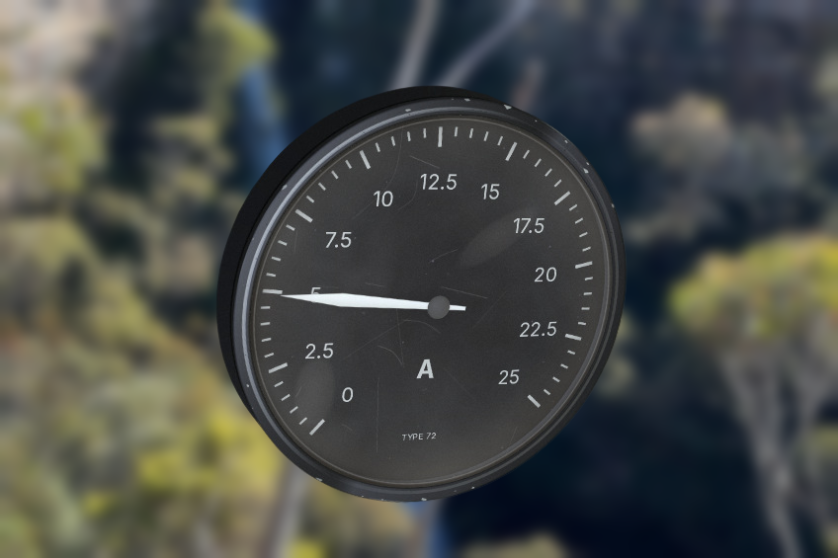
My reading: 5,A
